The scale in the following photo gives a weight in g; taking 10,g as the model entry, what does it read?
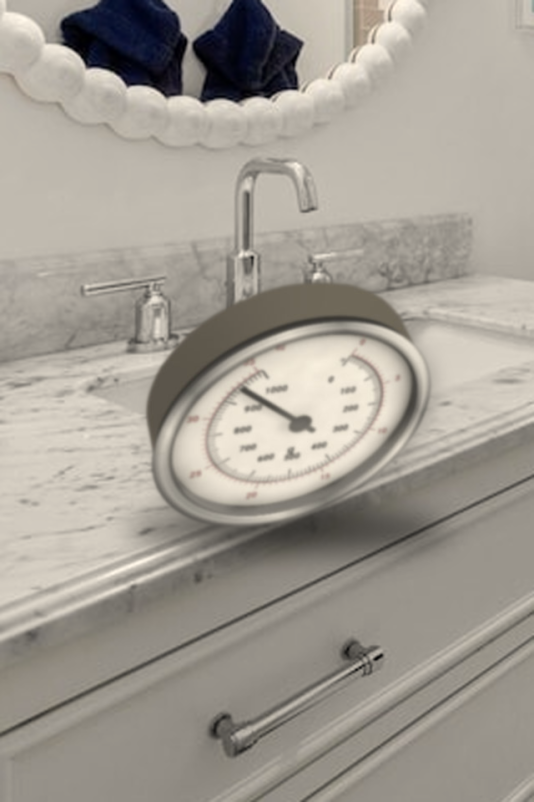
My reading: 950,g
